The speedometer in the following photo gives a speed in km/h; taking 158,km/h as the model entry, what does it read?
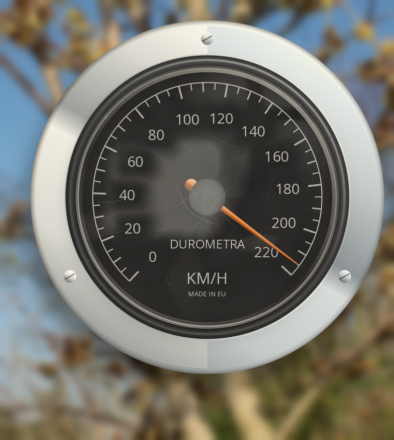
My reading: 215,km/h
